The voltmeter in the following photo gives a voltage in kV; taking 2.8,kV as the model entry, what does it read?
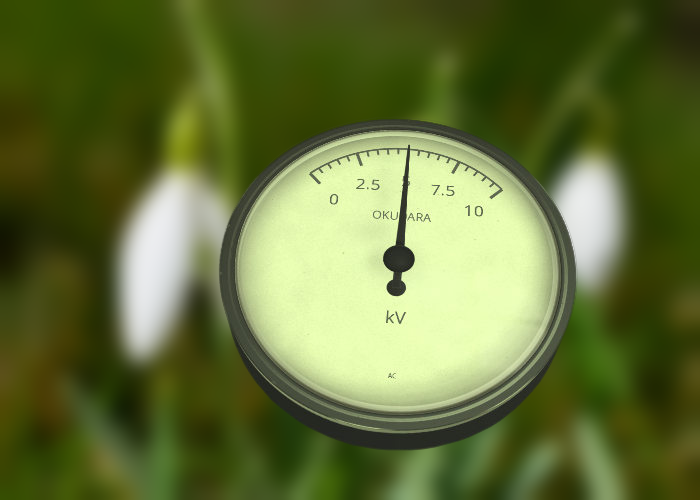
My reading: 5,kV
